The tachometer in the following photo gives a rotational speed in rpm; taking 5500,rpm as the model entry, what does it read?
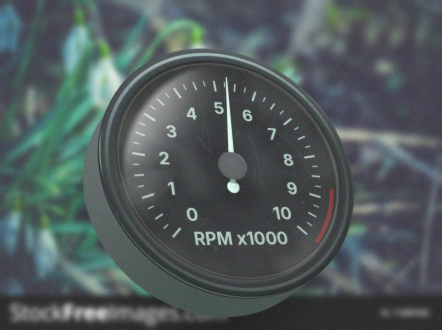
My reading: 5250,rpm
